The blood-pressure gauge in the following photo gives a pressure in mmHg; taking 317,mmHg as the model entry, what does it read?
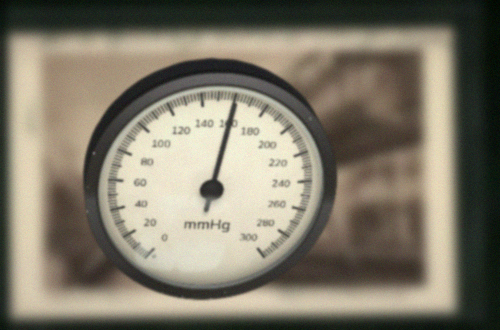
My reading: 160,mmHg
